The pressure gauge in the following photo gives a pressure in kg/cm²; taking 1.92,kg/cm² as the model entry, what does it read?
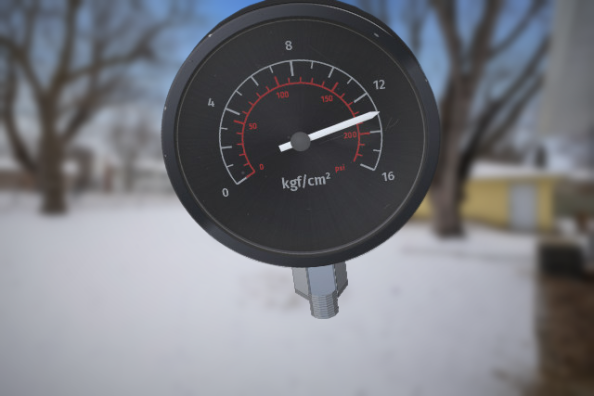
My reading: 13,kg/cm²
